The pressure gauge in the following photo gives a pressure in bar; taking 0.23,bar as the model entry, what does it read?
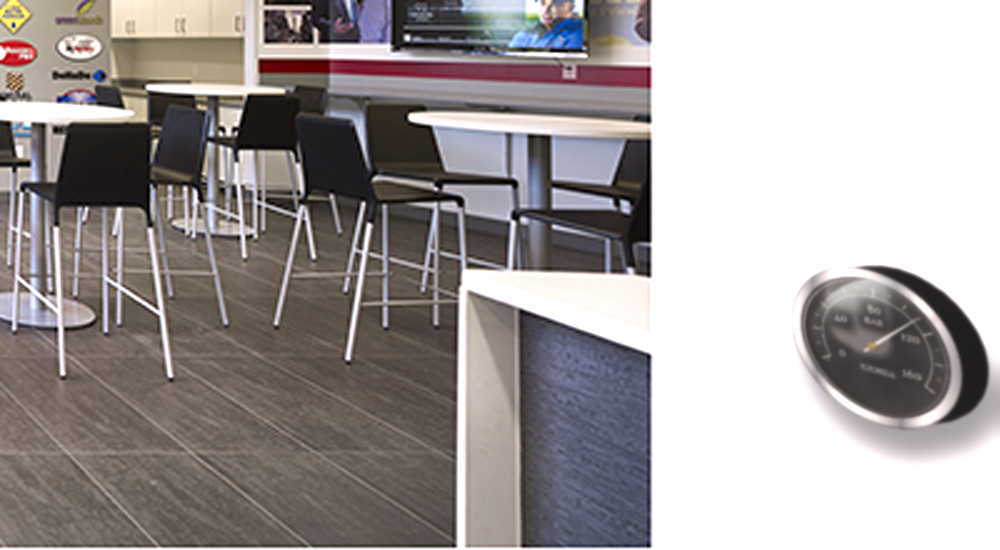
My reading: 110,bar
